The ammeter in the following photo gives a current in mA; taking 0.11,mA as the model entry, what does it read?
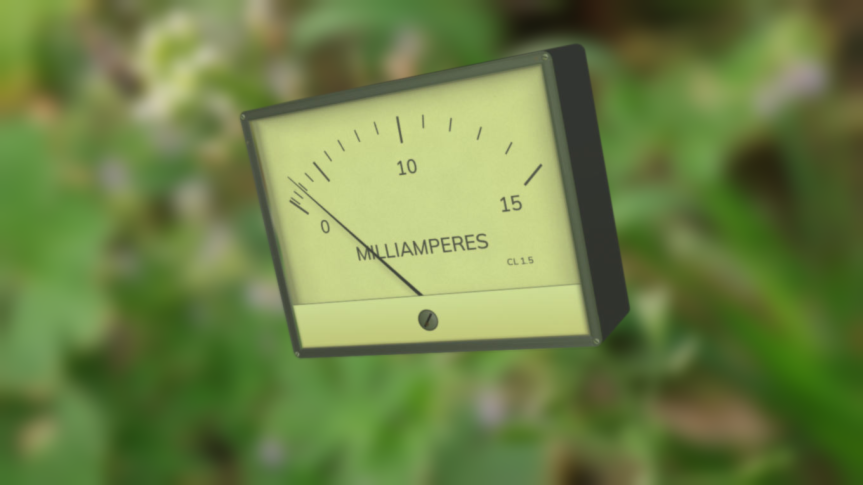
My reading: 3,mA
